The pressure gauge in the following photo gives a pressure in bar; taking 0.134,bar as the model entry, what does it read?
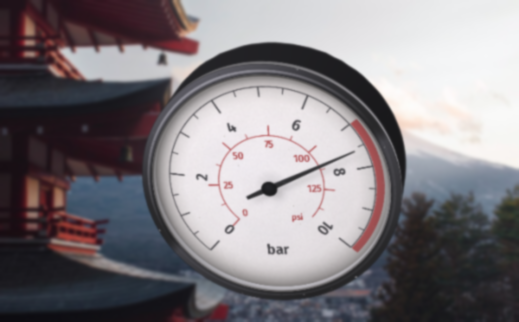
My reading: 7.5,bar
